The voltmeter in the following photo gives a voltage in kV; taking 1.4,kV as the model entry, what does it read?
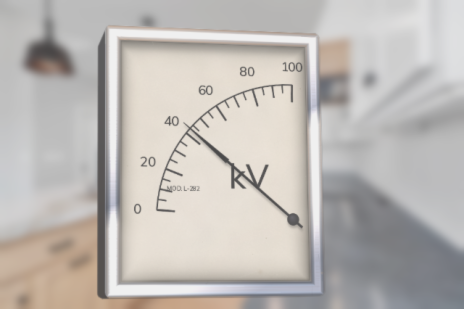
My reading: 42.5,kV
